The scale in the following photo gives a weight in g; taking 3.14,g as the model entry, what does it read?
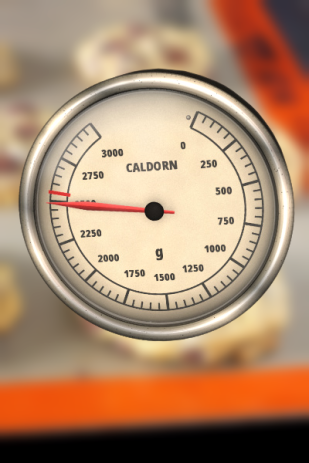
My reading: 2500,g
